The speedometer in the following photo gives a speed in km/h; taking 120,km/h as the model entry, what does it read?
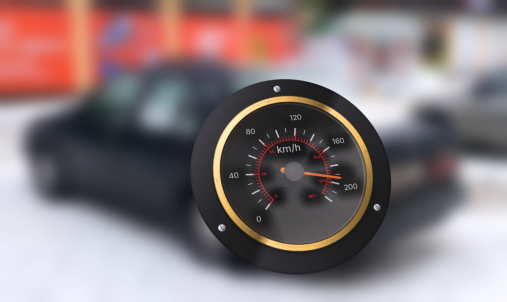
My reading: 195,km/h
